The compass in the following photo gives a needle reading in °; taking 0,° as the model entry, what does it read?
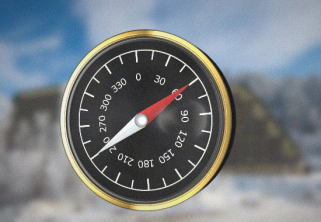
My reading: 60,°
